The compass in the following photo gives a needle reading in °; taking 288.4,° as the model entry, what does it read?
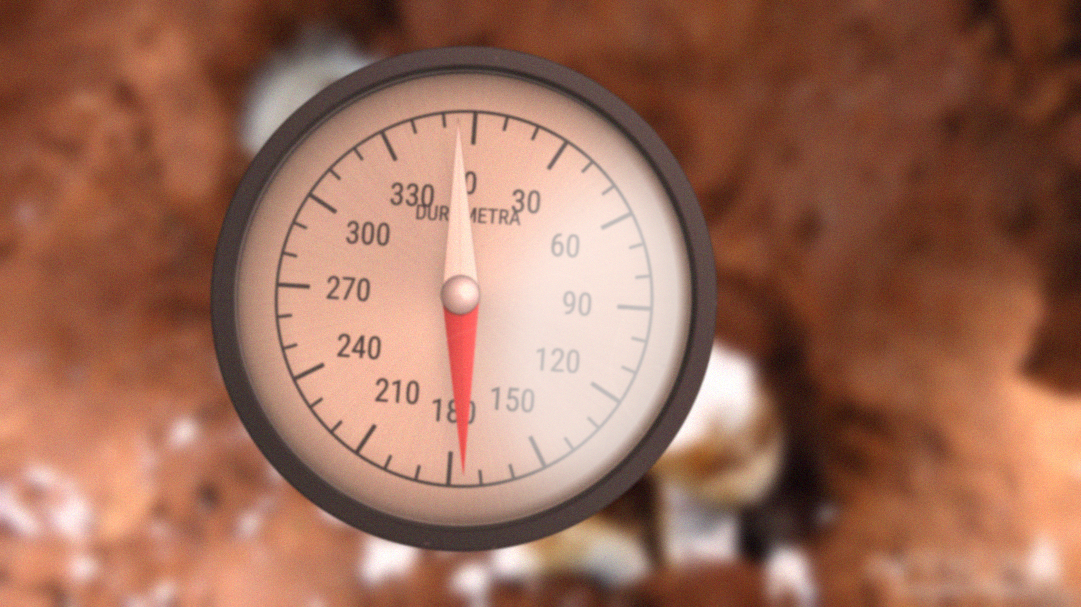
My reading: 175,°
